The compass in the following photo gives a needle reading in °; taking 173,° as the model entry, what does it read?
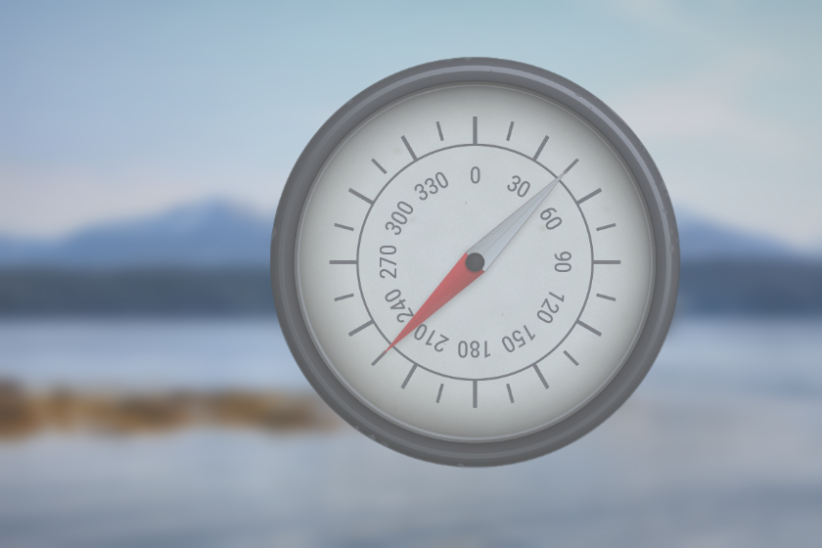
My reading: 225,°
